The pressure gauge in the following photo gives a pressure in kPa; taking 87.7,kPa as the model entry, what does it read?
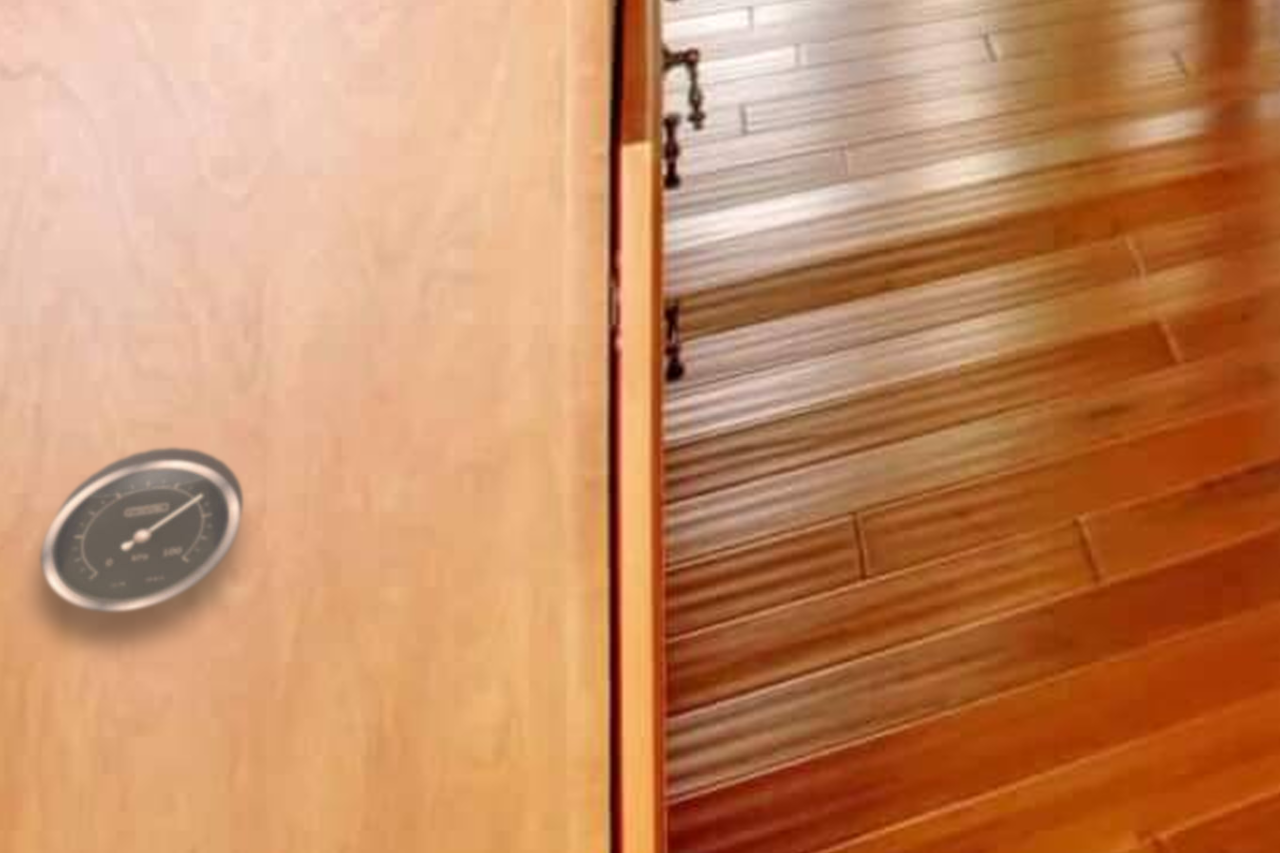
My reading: 70,kPa
